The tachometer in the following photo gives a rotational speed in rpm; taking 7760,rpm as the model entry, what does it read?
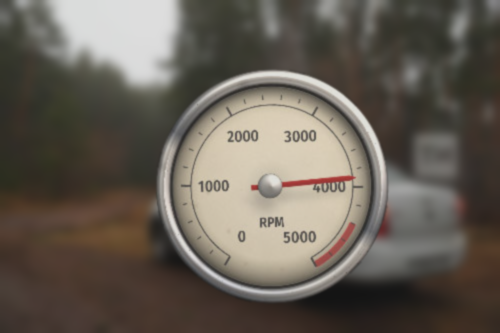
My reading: 3900,rpm
